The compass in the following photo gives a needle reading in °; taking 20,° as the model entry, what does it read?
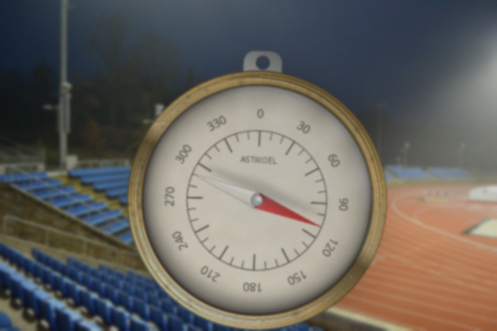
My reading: 110,°
